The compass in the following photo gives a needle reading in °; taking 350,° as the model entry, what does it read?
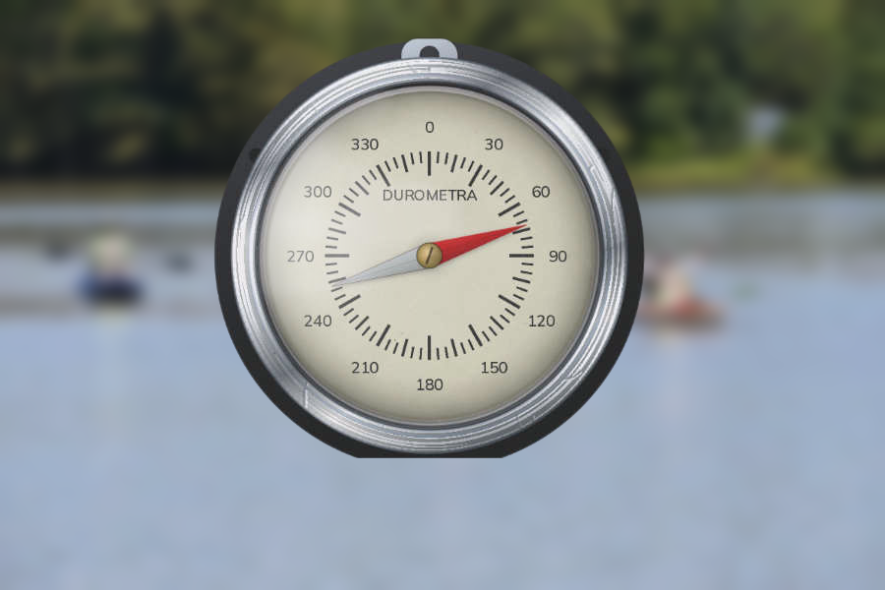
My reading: 72.5,°
